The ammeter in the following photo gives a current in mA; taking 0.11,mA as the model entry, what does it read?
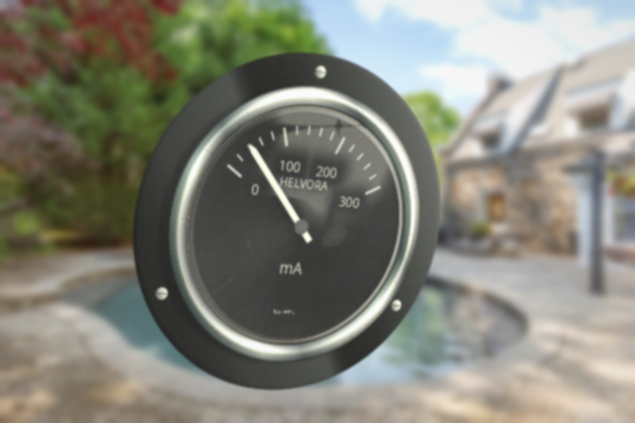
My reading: 40,mA
